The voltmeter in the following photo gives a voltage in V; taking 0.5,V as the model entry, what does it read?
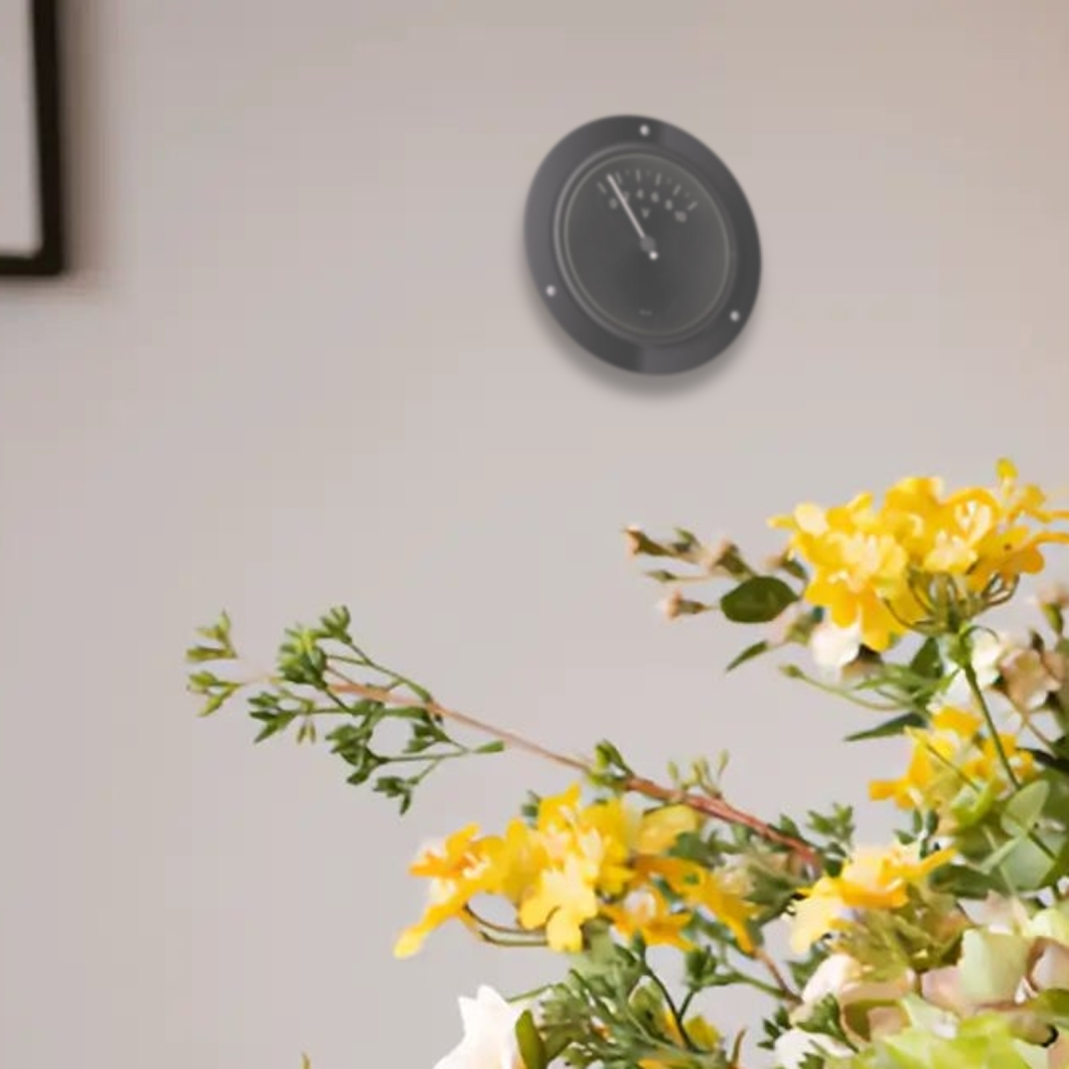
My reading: 1,V
